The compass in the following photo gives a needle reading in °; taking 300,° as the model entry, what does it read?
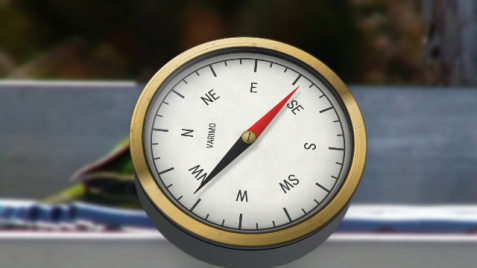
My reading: 125,°
